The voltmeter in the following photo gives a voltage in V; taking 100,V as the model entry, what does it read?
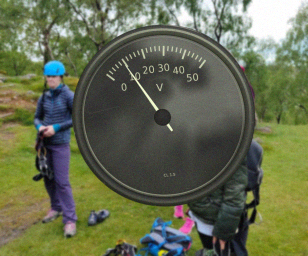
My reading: 10,V
